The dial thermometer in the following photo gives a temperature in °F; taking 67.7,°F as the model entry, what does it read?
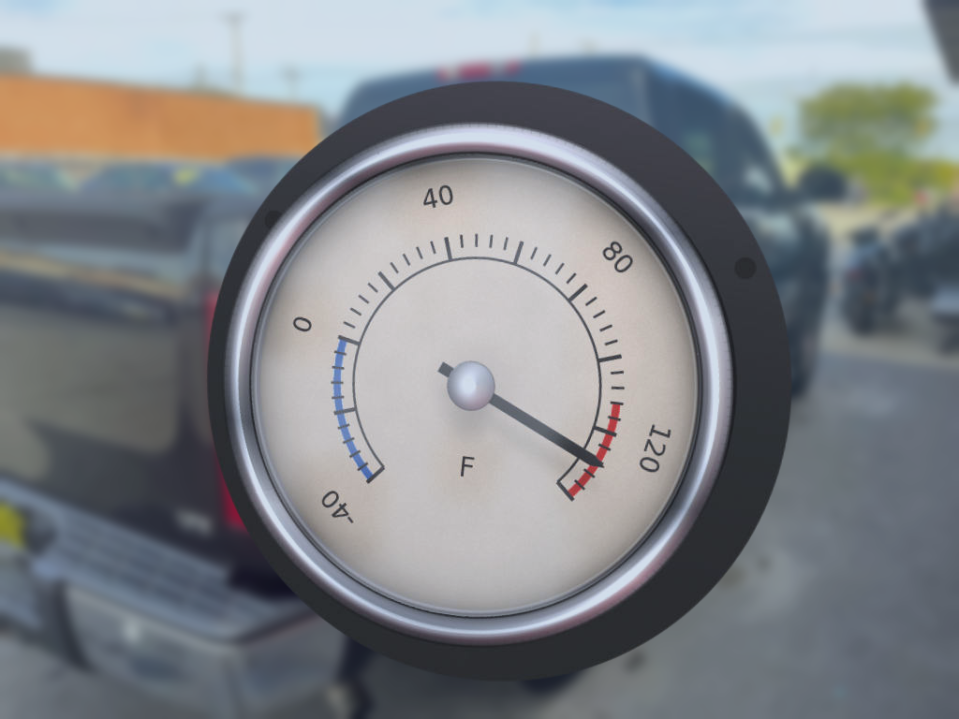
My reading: 128,°F
